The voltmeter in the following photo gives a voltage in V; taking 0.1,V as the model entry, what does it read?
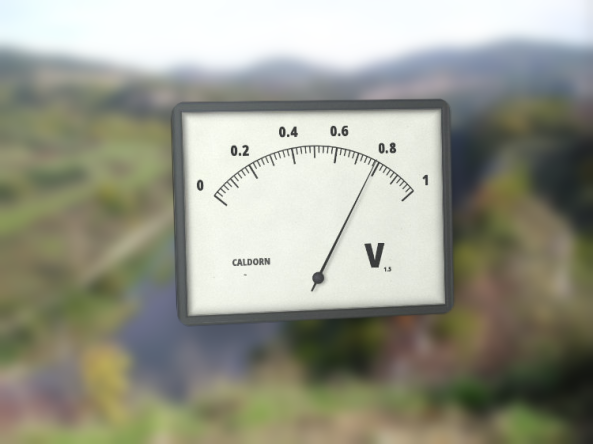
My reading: 0.78,V
